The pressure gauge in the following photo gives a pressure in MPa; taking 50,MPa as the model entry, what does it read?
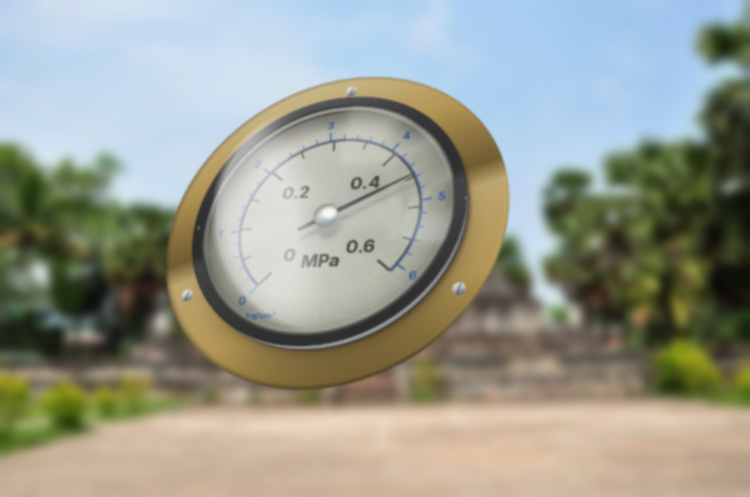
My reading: 0.45,MPa
